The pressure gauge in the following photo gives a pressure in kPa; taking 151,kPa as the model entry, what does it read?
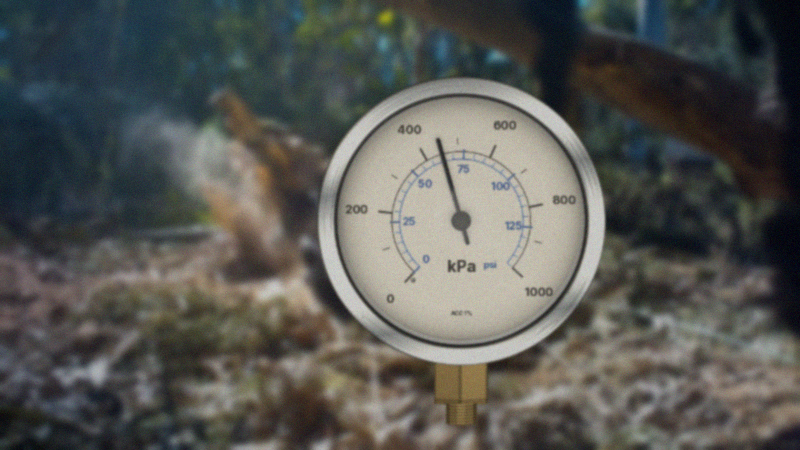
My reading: 450,kPa
